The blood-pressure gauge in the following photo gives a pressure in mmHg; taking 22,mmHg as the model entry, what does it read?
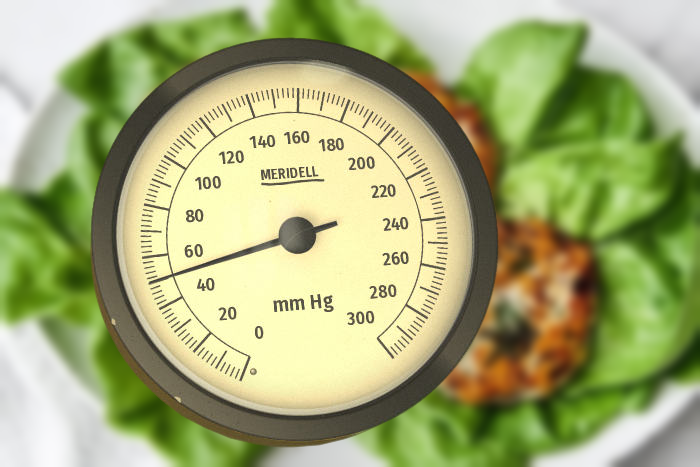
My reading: 50,mmHg
